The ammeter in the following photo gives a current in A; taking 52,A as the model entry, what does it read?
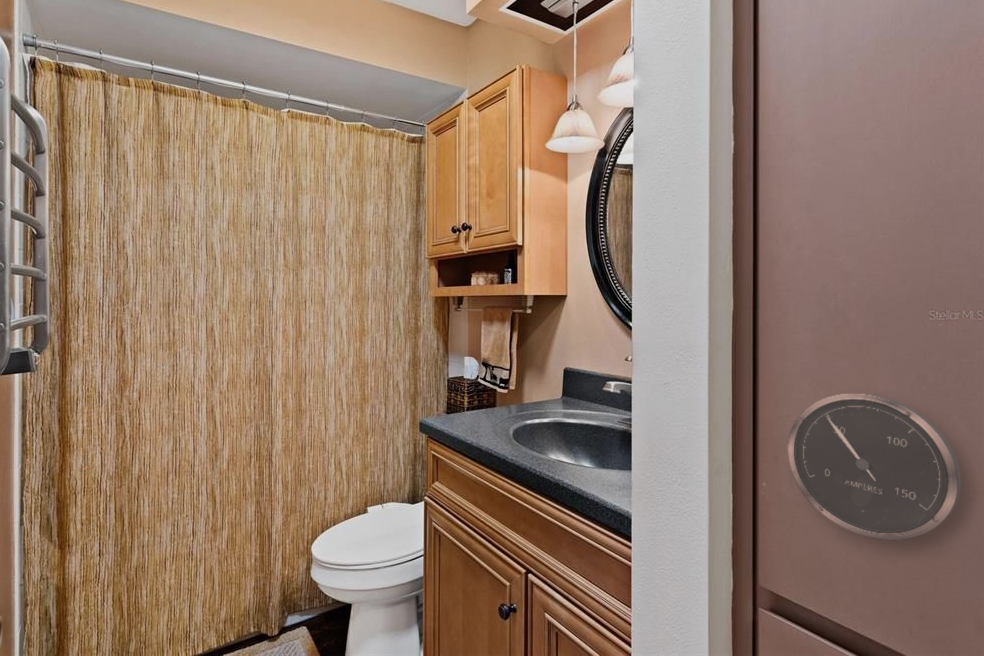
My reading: 50,A
